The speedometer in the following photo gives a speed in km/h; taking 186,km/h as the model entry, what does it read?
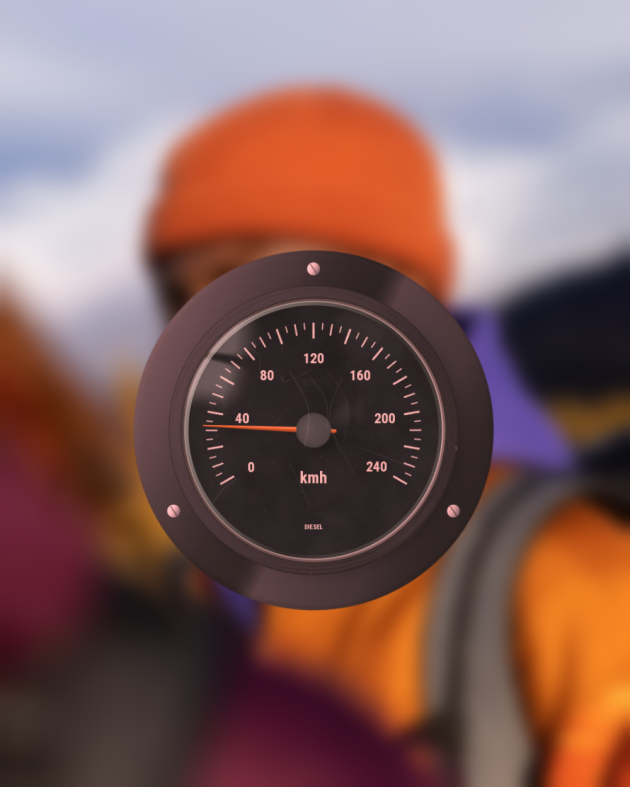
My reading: 32.5,km/h
